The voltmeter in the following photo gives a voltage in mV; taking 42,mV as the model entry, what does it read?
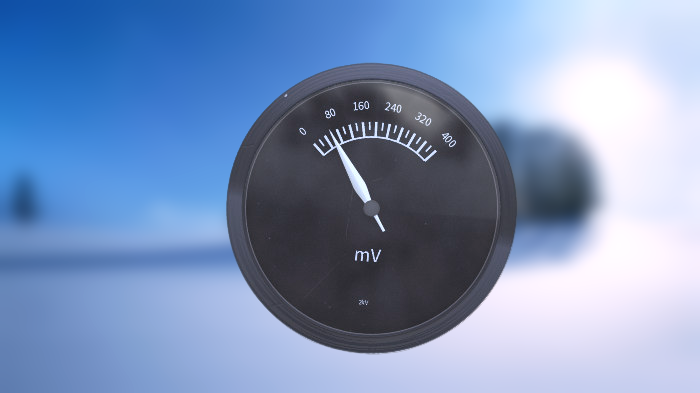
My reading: 60,mV
